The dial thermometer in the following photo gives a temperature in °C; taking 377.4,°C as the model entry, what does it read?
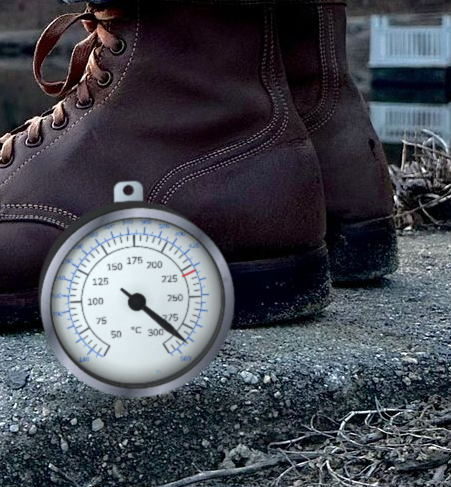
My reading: 285,°C
